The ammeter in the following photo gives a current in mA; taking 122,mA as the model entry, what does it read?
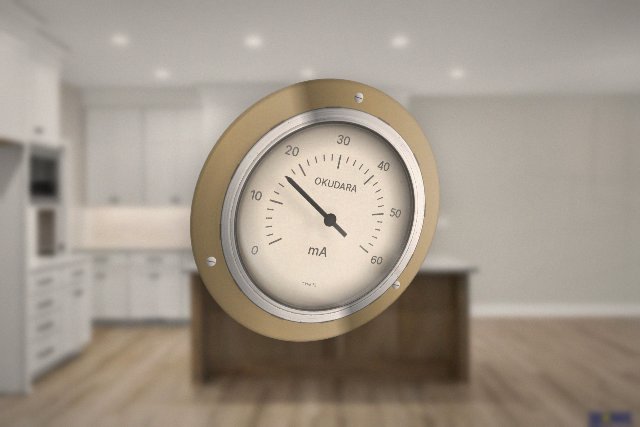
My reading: 16,mA
